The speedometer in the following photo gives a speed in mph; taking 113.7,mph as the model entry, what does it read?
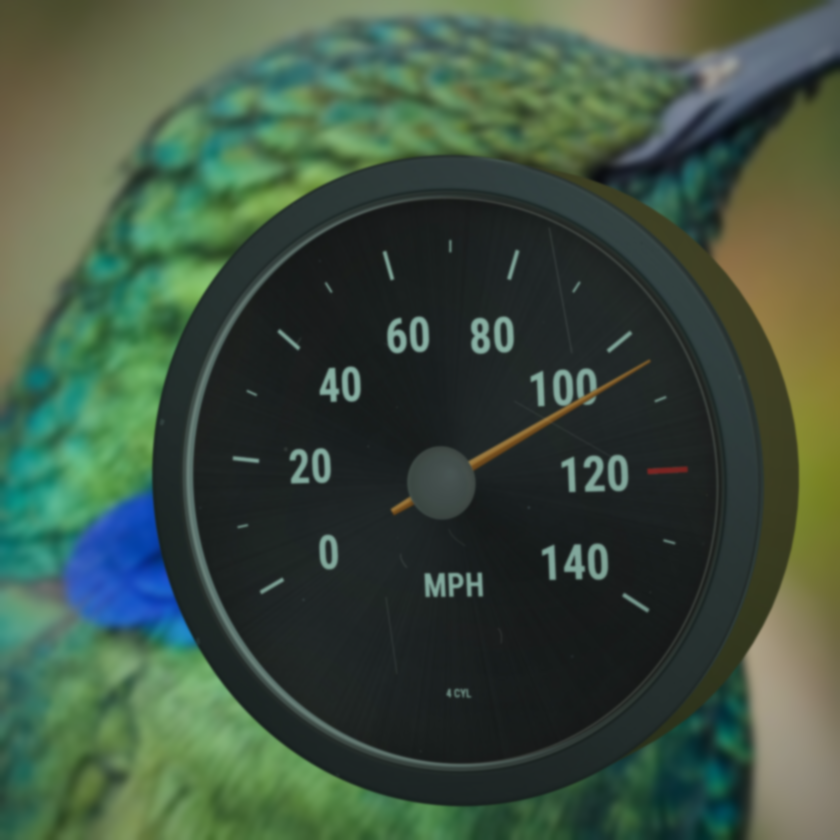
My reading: 105,mph
